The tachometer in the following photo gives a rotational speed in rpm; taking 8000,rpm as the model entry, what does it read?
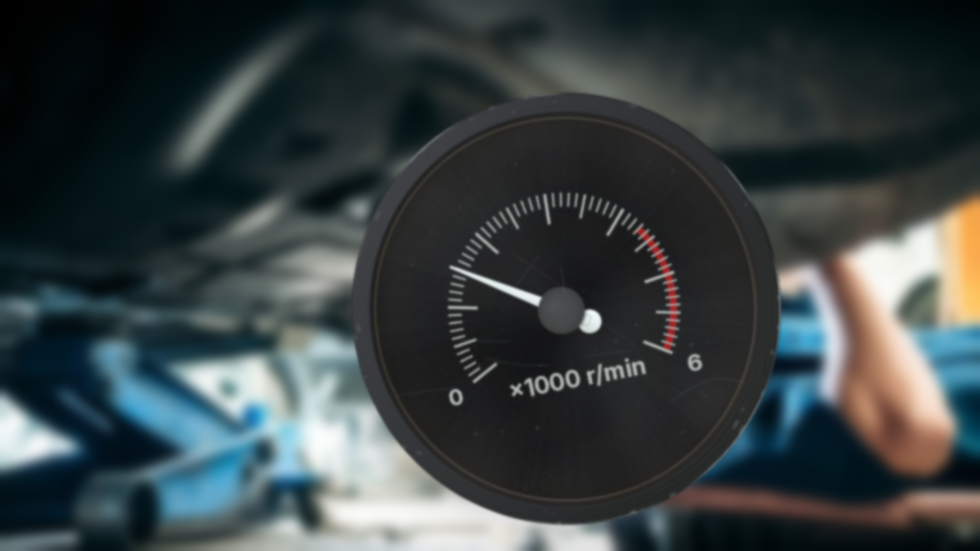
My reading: 1500,rpm
